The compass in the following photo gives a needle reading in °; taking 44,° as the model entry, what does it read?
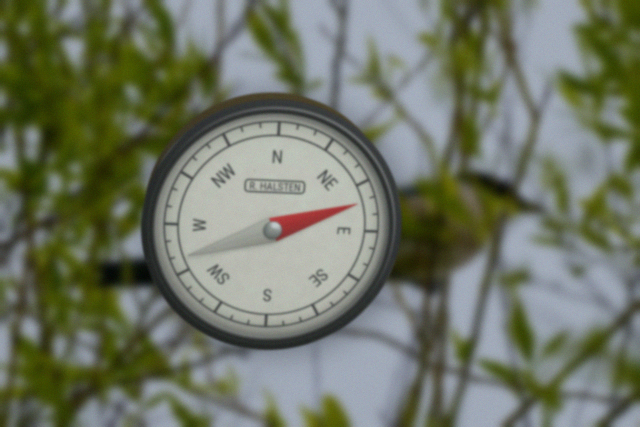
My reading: 70,°
